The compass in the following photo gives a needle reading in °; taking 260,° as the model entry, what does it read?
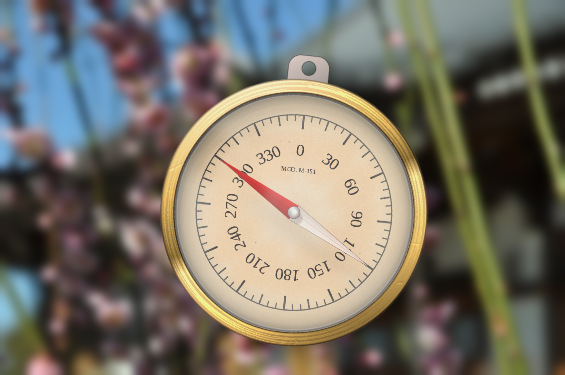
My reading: 300,°
